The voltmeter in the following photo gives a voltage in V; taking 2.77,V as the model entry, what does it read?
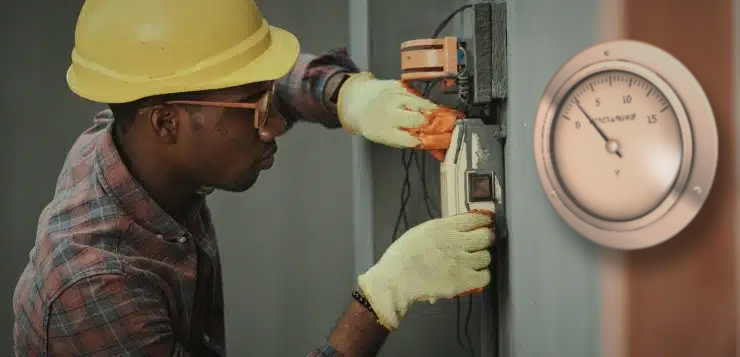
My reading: 2.5,V
